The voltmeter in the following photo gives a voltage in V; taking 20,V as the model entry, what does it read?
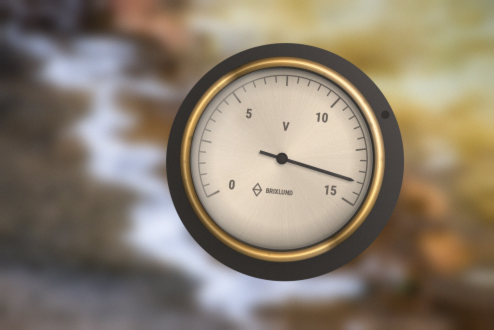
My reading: 14,V
